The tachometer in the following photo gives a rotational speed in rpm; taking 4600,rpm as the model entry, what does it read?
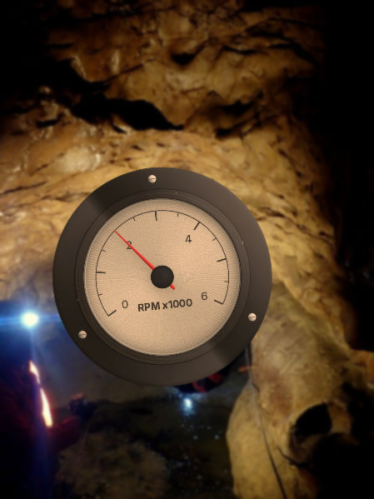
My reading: 2000,rpm
